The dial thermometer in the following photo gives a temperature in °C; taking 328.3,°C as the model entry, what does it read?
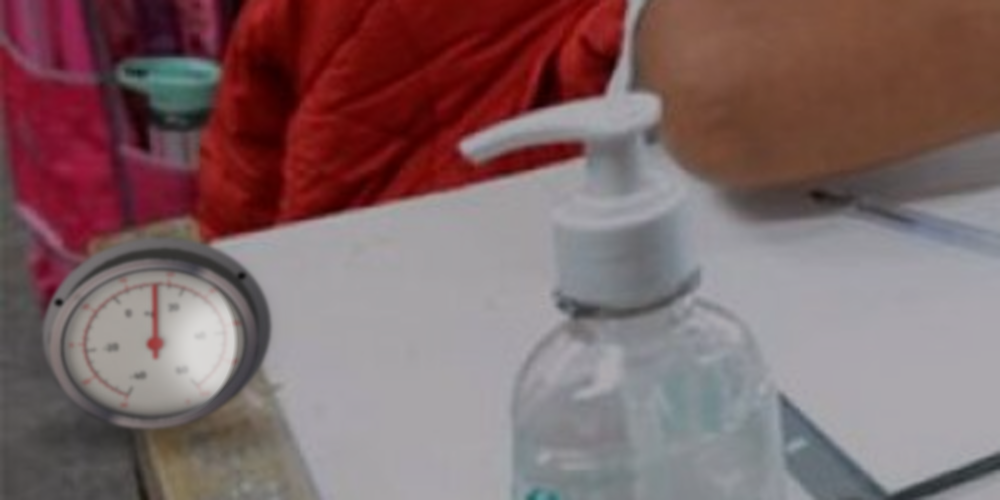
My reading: 12,°C
